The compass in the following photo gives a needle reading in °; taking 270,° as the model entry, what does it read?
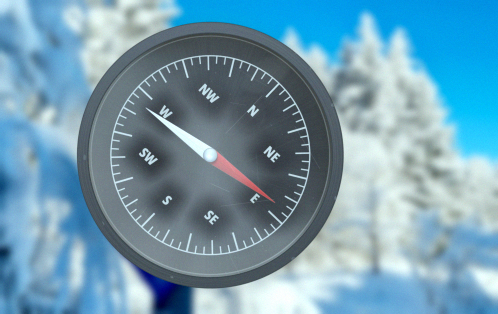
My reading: 82.5,°
